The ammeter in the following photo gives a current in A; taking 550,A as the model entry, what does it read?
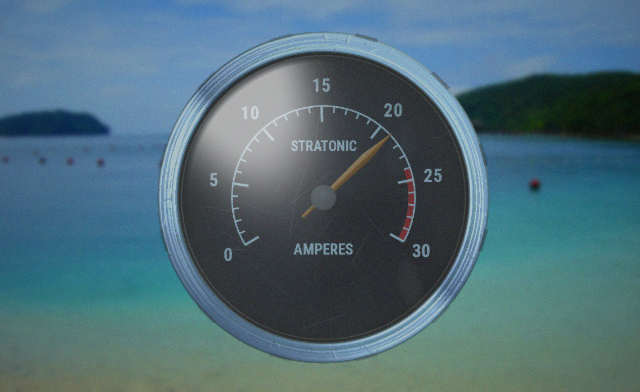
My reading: 21,A
